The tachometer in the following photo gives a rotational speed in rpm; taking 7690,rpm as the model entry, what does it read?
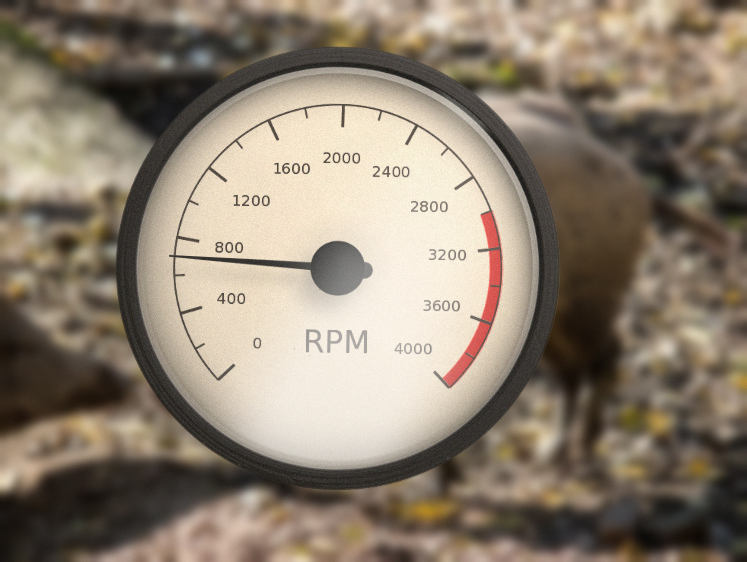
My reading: 700,rpm
